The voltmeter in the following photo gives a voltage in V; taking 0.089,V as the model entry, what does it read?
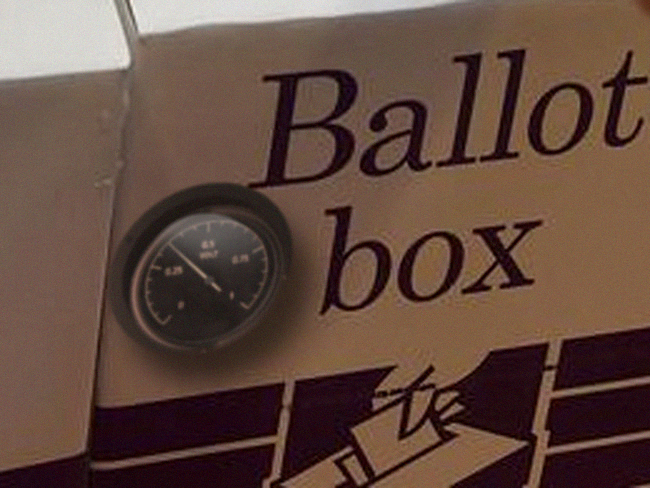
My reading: 0.35,V
